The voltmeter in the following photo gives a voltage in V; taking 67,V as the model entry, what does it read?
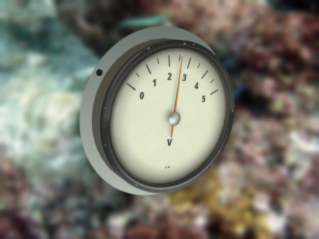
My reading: 2.5,V
